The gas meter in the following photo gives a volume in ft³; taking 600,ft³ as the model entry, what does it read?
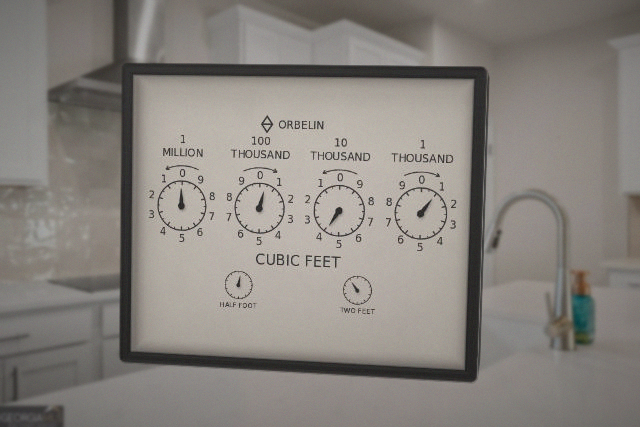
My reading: 4100,ft³
